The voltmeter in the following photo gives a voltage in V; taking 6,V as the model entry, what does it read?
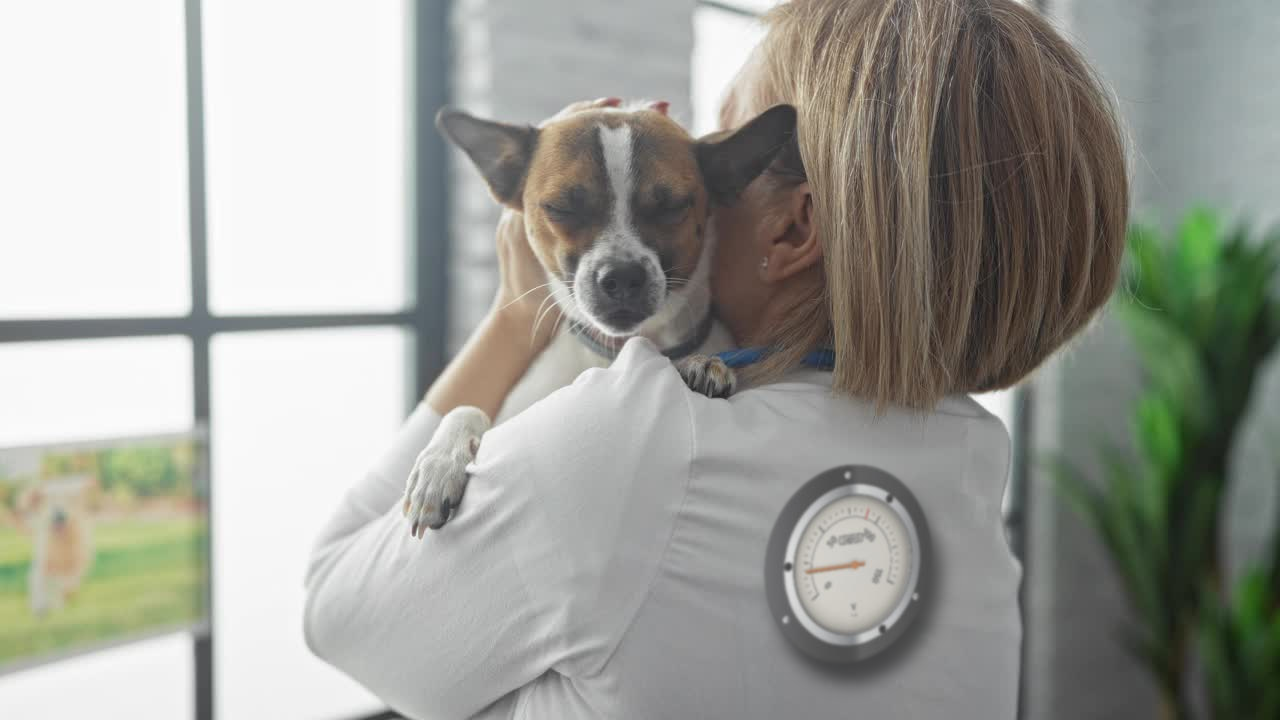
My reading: 20,V
